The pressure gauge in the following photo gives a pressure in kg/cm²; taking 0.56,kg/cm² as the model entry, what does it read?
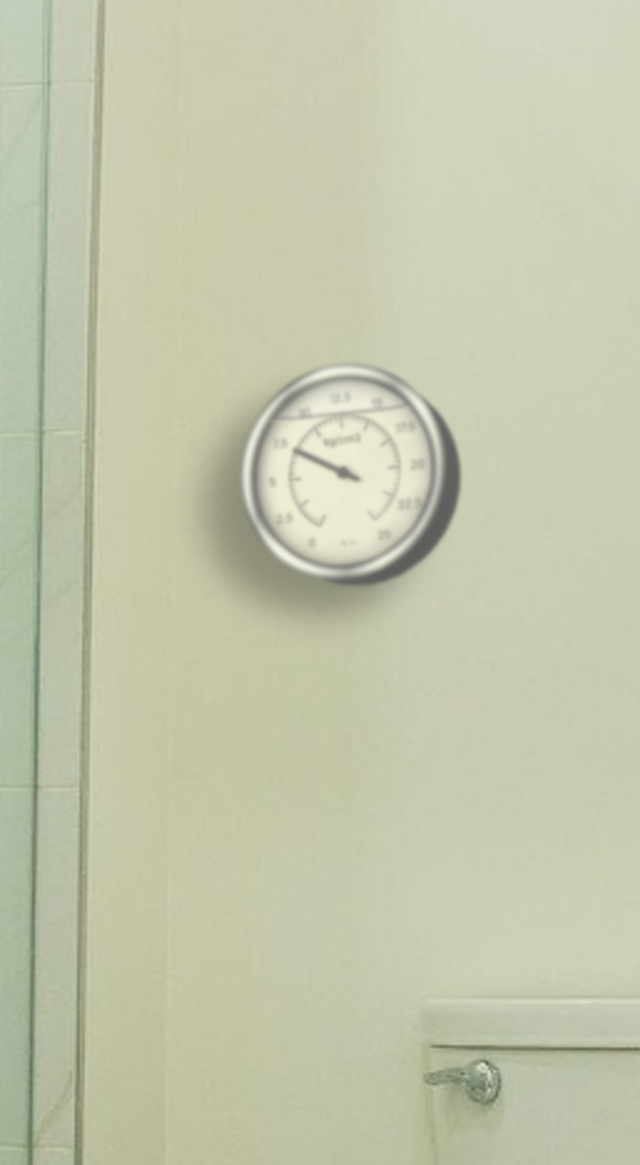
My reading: 7.5,kg/cm²
